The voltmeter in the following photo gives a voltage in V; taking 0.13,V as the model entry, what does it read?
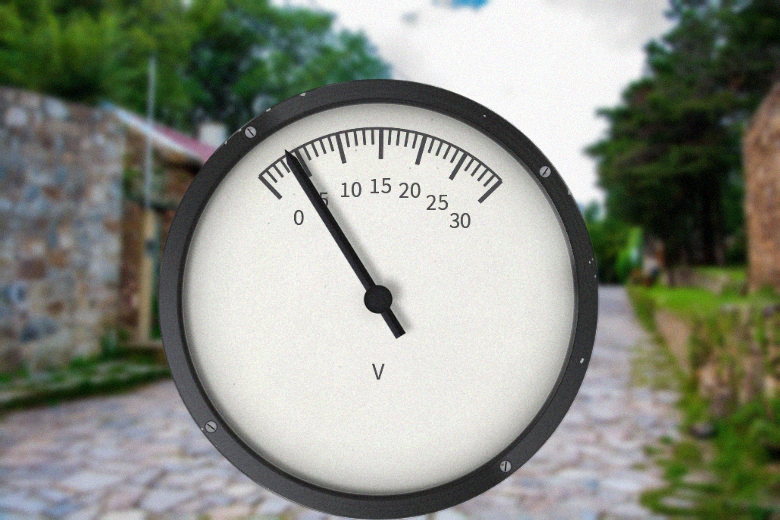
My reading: 4,V
